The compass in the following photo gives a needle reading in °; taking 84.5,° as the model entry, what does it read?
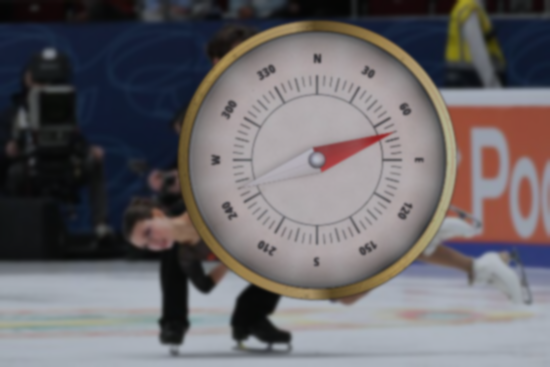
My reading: 70,°
